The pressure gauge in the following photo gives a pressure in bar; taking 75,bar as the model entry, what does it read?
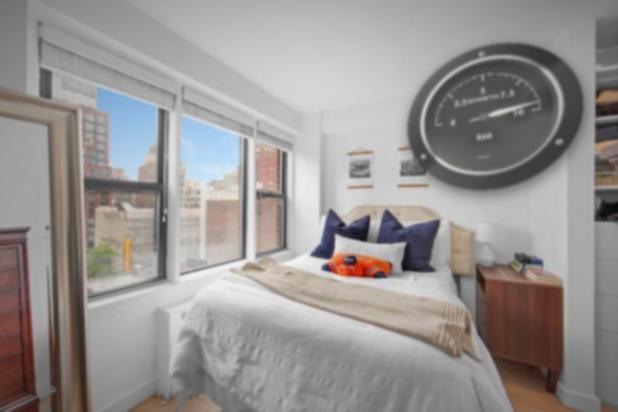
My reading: 9.5,bar
